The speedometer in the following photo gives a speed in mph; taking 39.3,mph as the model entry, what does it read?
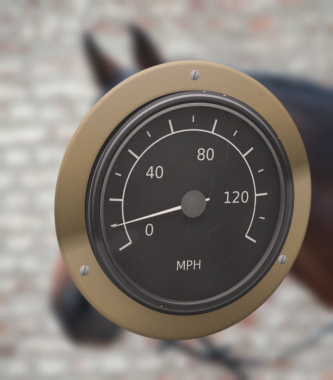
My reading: 10,mph
